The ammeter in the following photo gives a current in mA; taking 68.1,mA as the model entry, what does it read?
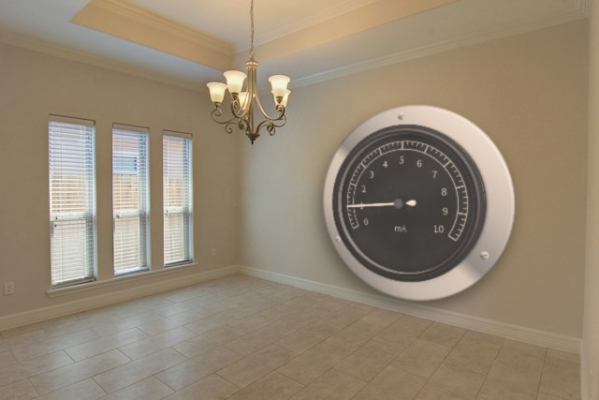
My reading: 1,mA
